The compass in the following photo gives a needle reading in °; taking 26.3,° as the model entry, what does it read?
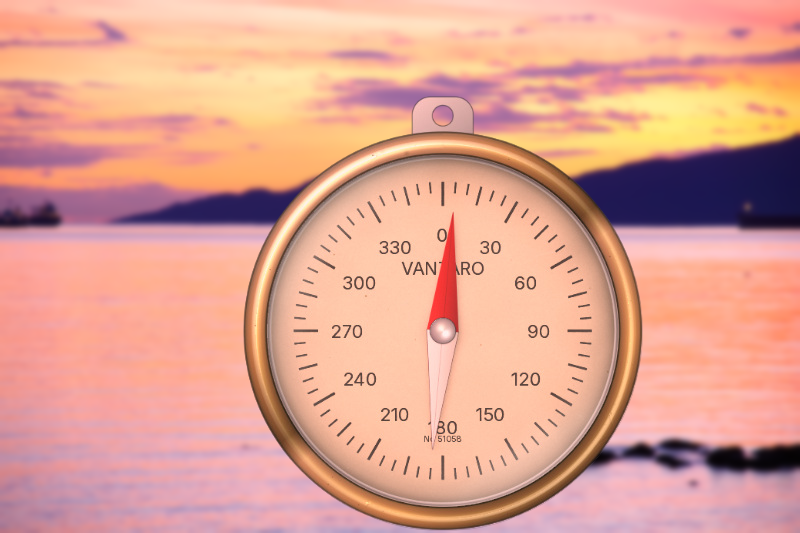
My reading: 5,°
